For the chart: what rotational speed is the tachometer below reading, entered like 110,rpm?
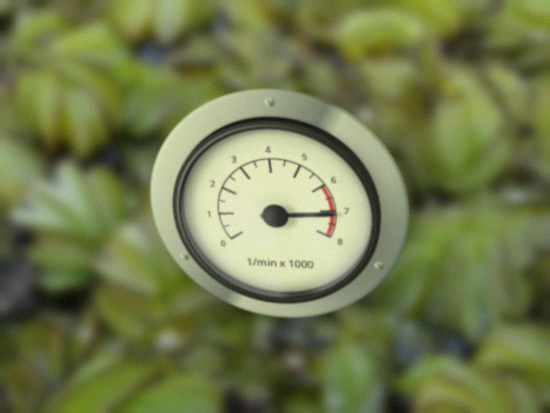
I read 7000,rpm
